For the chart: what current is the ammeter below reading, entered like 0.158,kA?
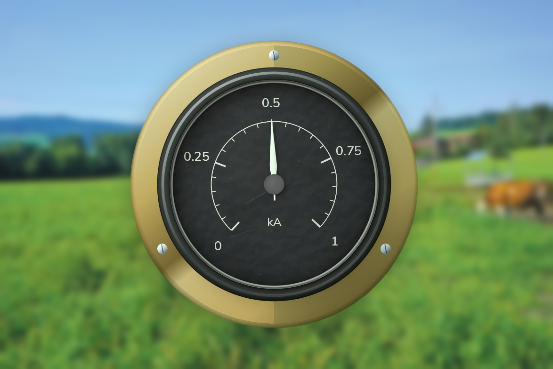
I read 0.5,kA
